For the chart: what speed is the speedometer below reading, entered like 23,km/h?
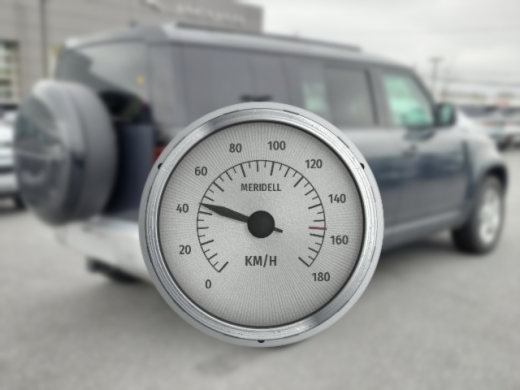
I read 45,km/h
